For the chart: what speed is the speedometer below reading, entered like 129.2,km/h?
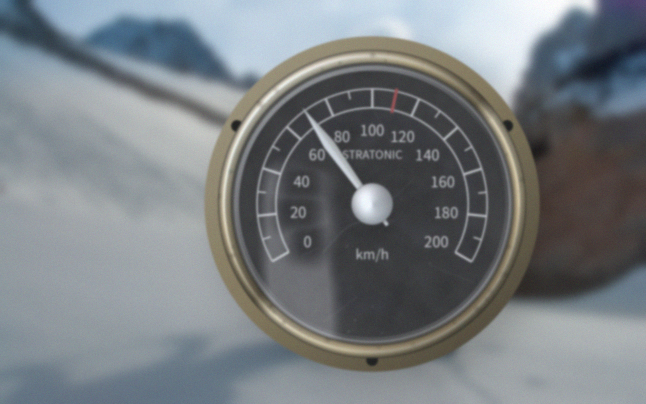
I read 70,km/h
